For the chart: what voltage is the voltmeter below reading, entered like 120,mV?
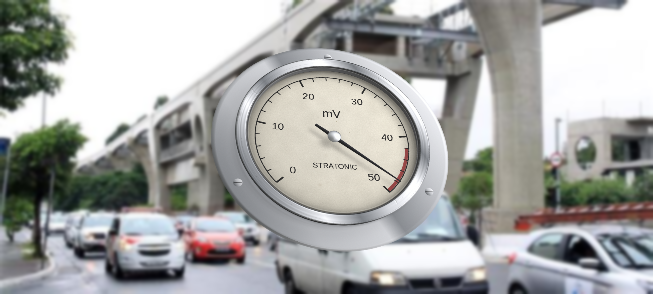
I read 48,mV
